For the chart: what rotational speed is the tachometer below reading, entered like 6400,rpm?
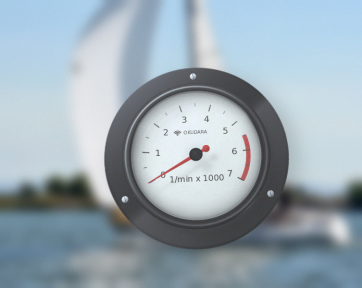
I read 0,rpm
